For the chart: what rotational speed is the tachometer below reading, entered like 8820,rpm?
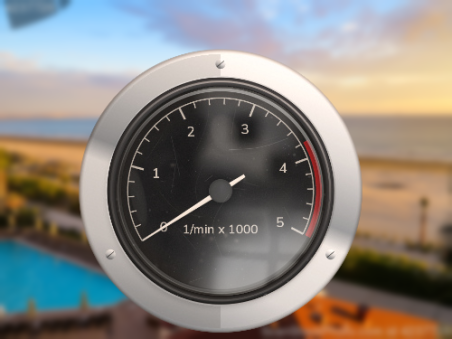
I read 0,rpm
